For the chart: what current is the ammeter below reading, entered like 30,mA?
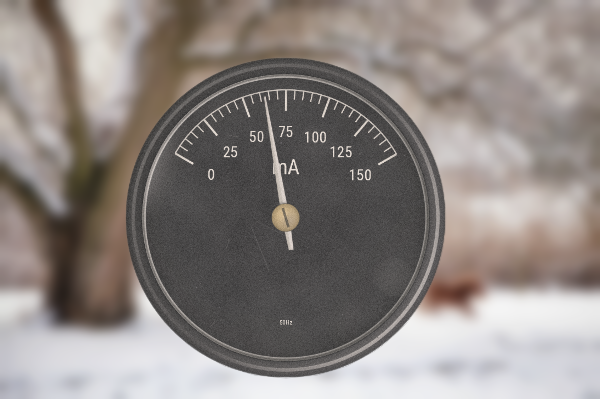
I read 62.5,mA
